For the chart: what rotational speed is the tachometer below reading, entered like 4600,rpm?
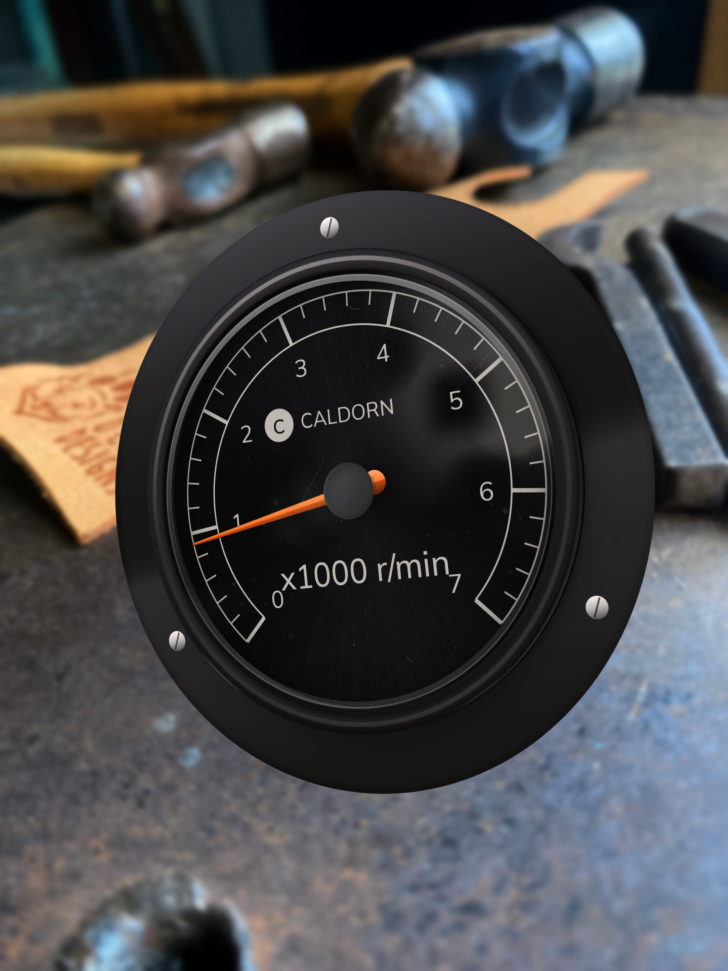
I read 900,rpm
